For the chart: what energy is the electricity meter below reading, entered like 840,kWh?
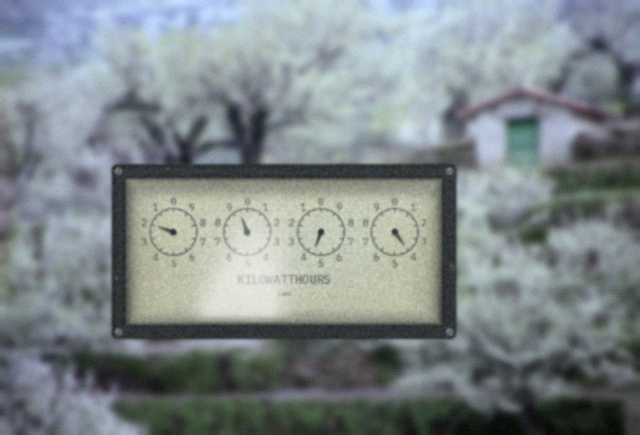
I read 1944,kWh
